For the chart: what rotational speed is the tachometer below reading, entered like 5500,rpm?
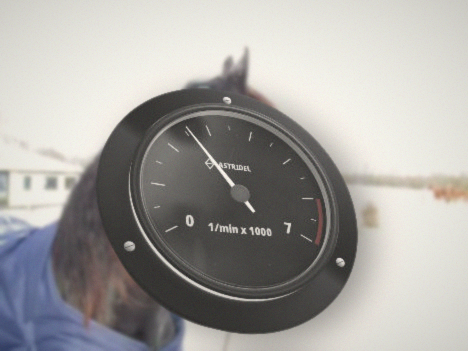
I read 2500,rpm
